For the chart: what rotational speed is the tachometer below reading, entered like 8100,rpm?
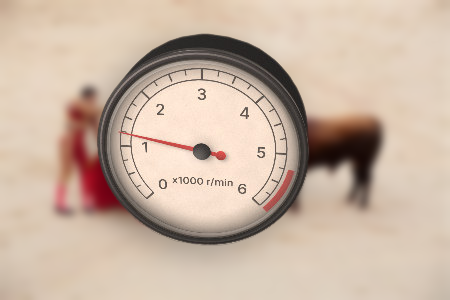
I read 1250,rpm
